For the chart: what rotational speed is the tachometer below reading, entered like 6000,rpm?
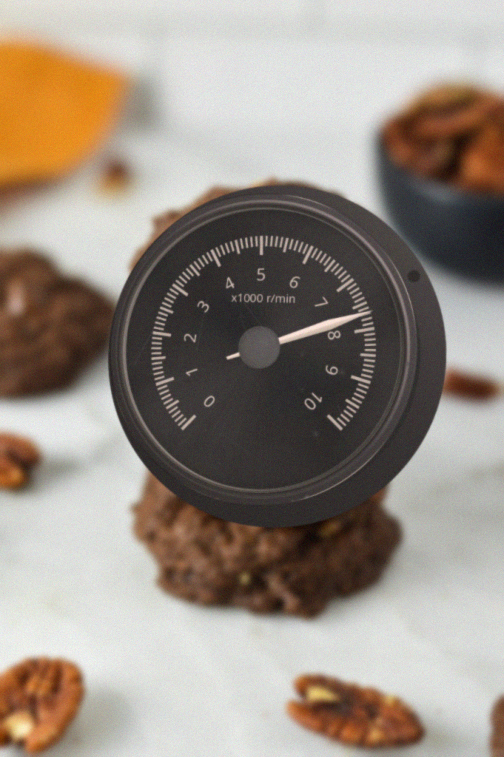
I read 7700,rpm
